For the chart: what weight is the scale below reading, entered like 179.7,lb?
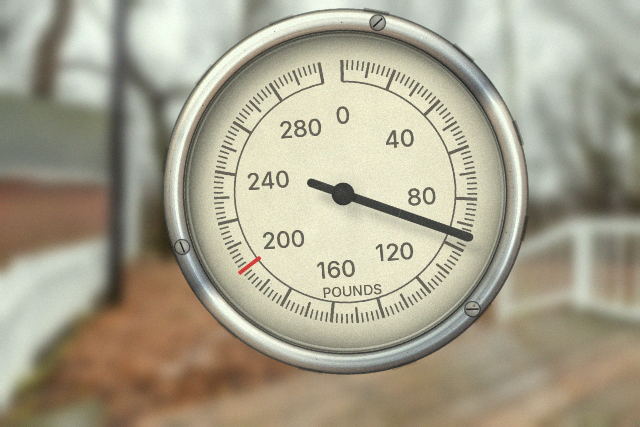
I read 94,lb
